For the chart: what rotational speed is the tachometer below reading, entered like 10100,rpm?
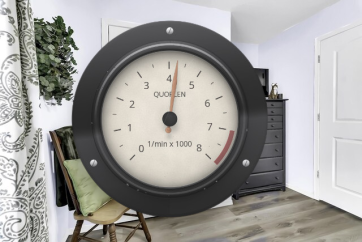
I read 4250,rpm
